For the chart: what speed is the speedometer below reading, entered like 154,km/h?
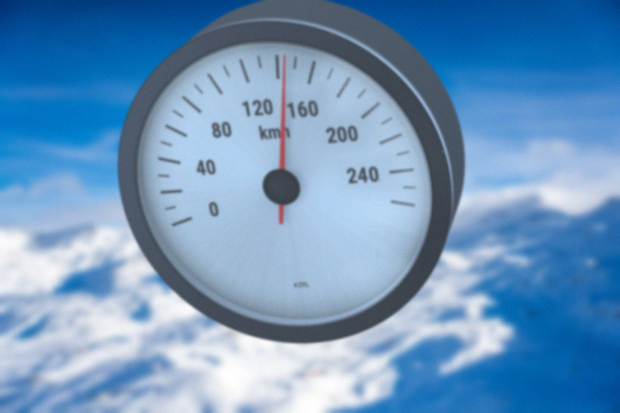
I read 145,km/h
